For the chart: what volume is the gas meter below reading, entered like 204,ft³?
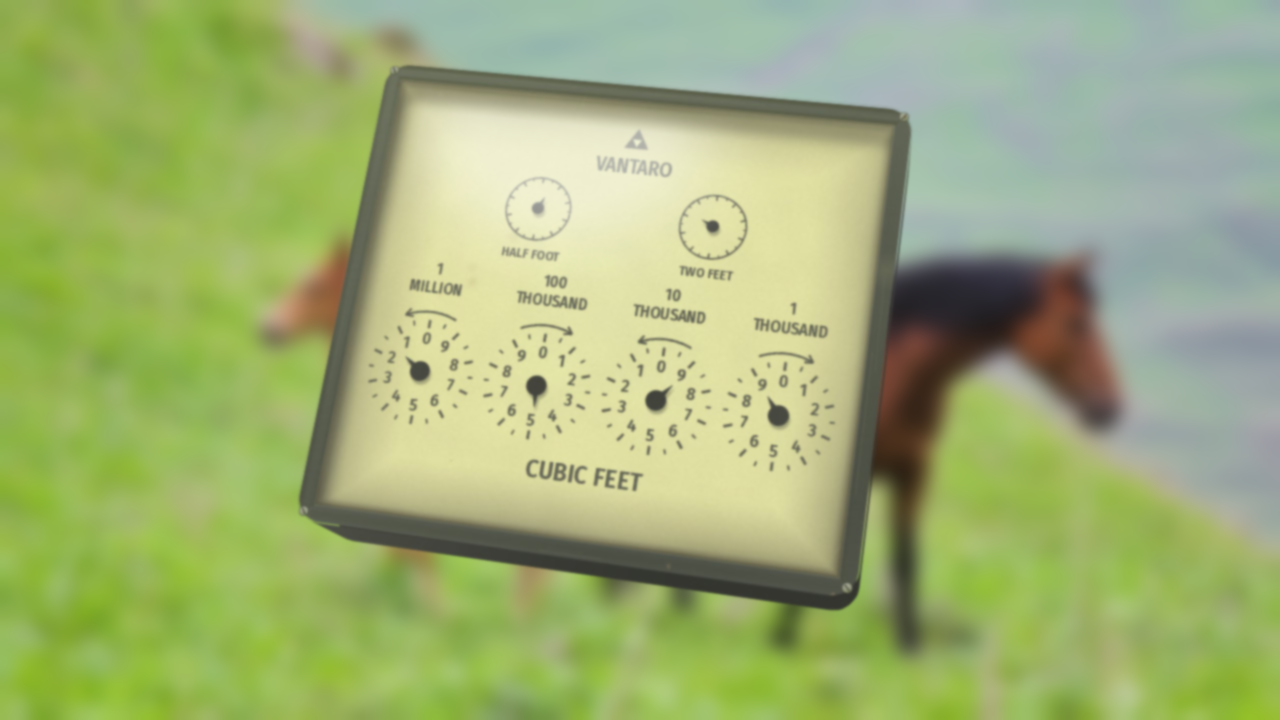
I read 148900,ft³
